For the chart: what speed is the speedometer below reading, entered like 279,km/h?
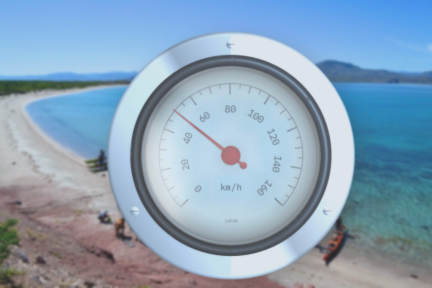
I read 50,km/h
